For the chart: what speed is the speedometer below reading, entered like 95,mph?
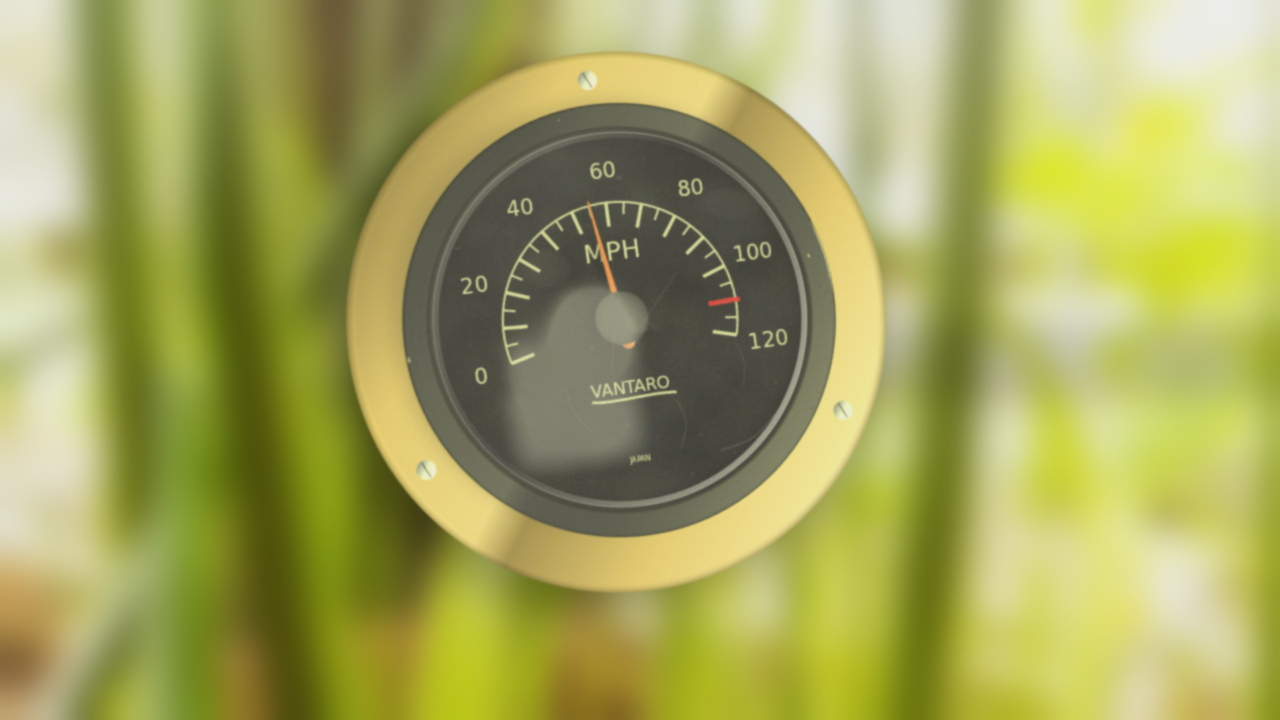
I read 55,mph
